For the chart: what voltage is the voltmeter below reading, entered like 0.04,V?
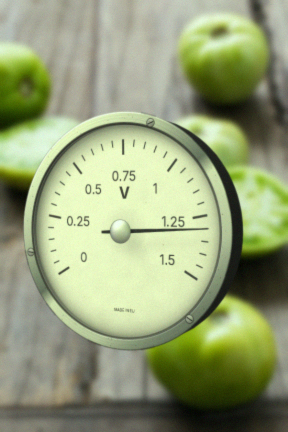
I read 1.3,V
